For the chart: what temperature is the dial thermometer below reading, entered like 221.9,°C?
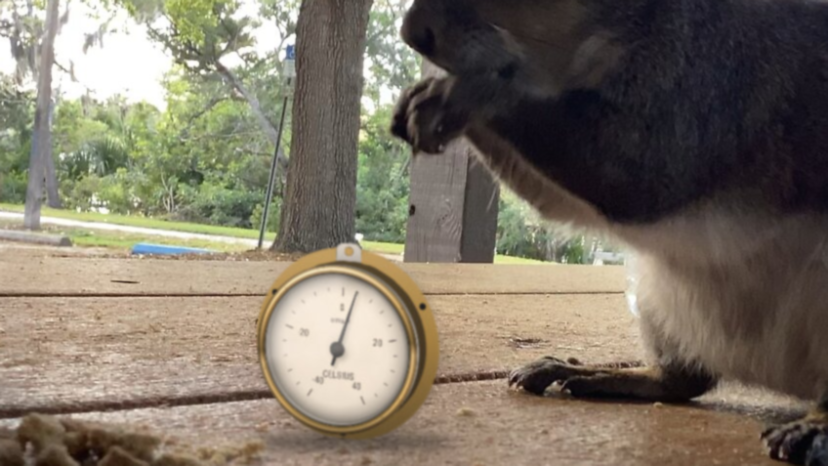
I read 4,°C
